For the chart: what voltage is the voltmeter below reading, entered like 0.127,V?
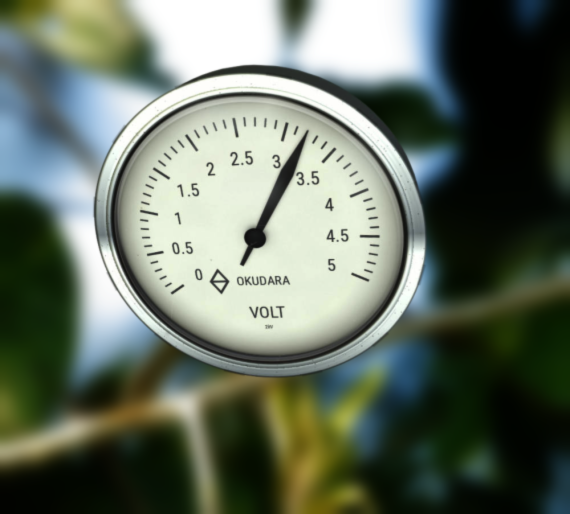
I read 3.2,V
